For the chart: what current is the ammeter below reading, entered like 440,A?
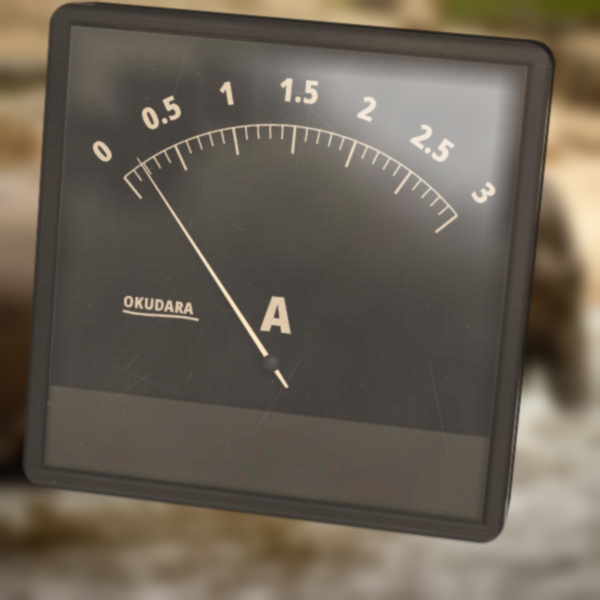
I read 0.2,A
